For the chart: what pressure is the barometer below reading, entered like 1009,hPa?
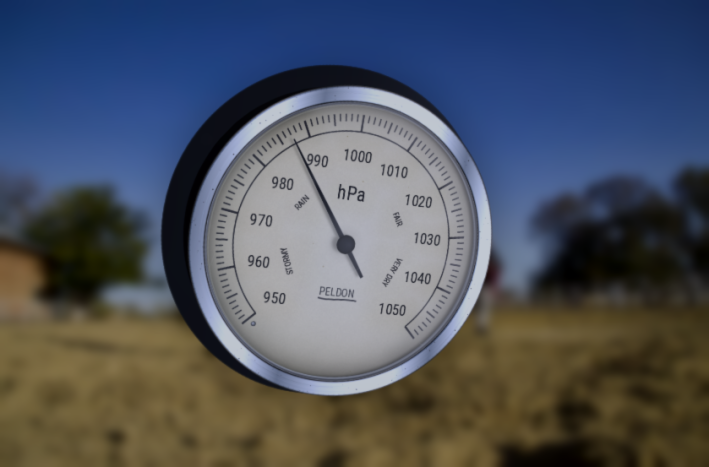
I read 987,hPa
